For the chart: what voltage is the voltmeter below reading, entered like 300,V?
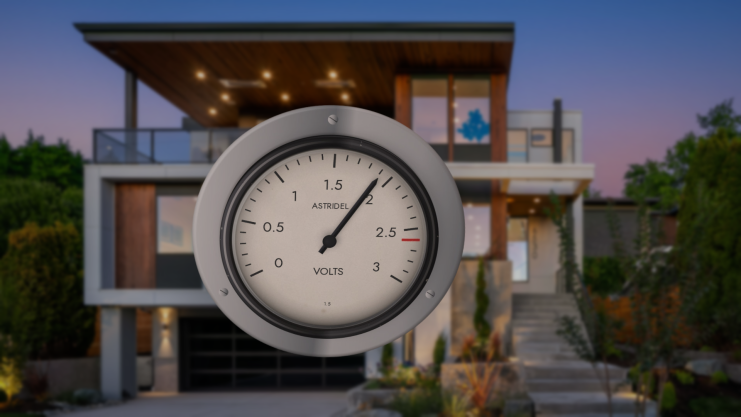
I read 1.9,V
